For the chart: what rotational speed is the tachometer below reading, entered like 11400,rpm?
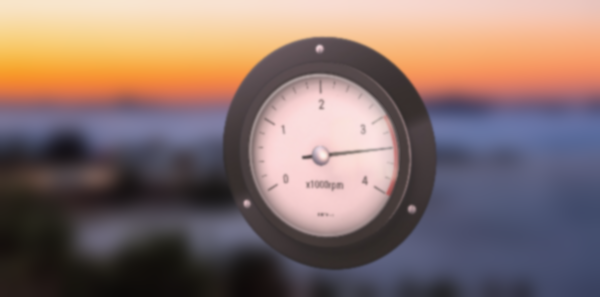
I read 3400,rpm
